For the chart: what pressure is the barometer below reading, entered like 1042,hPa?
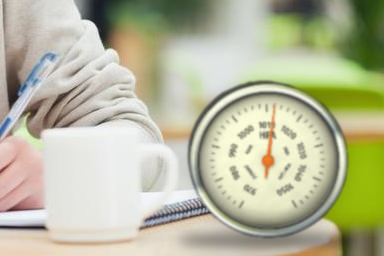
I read 1012,hPa
